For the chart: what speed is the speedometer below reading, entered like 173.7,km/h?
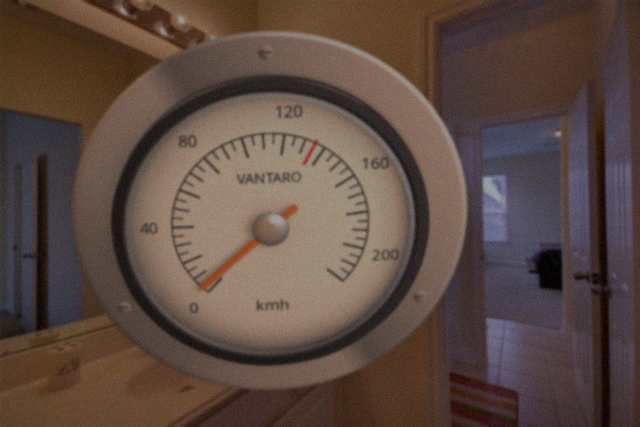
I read 5,km/h
